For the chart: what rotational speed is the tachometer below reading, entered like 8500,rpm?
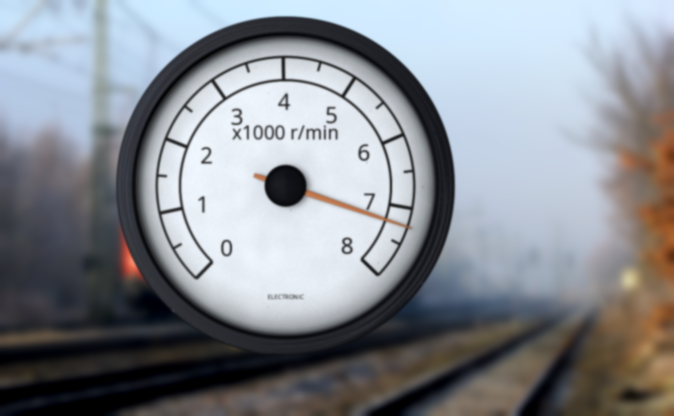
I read 7250,rpm
